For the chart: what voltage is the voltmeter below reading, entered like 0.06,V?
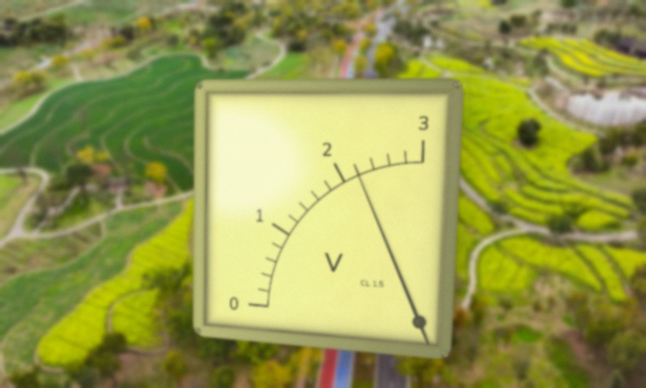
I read 2.2,V
